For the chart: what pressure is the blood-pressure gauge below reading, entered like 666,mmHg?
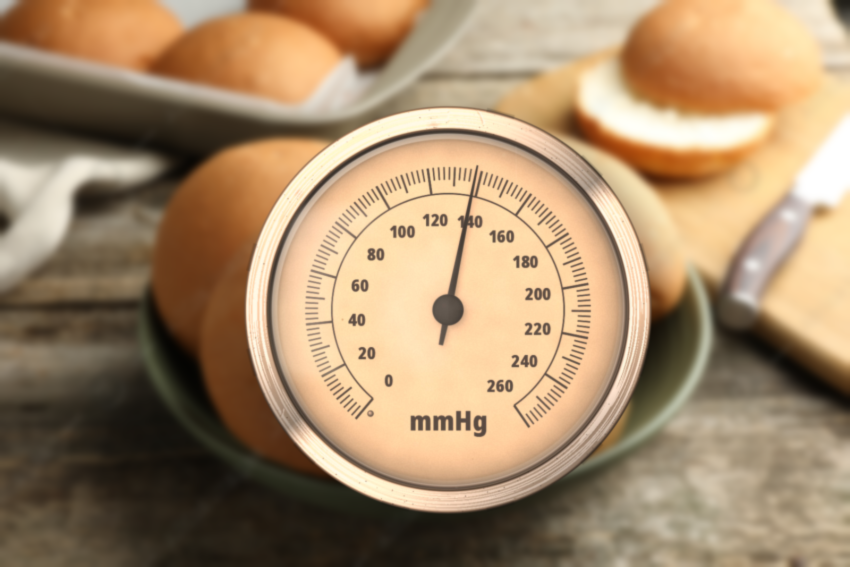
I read 138,mmHg
